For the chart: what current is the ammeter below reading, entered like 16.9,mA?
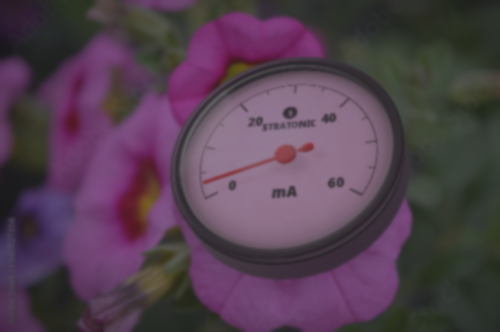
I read 2.5,mA
